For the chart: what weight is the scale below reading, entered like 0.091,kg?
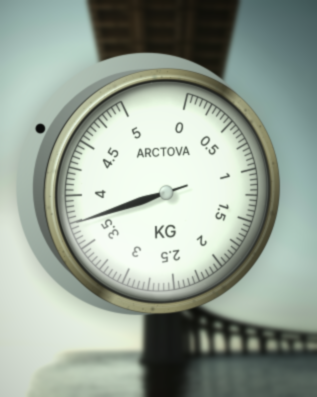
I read 3.75,kg
